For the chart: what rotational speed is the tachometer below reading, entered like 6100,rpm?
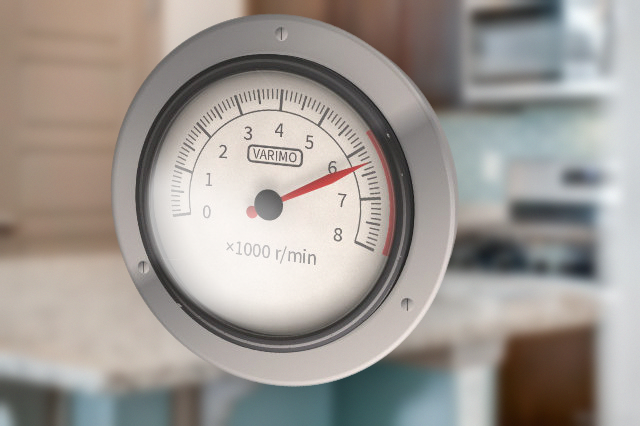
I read 6300,rpm
